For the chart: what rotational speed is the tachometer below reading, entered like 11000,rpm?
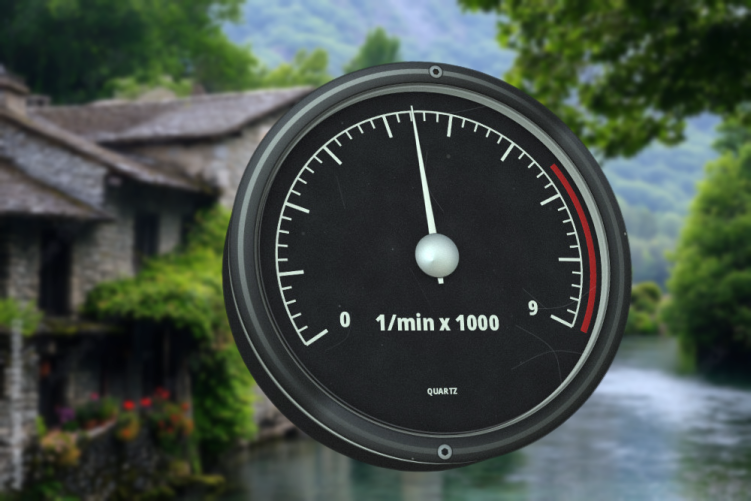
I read 4400,rpm
